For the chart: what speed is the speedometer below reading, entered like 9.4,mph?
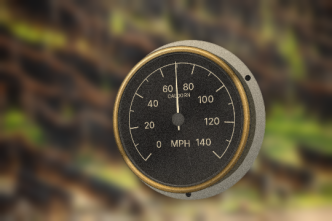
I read 70,mph
